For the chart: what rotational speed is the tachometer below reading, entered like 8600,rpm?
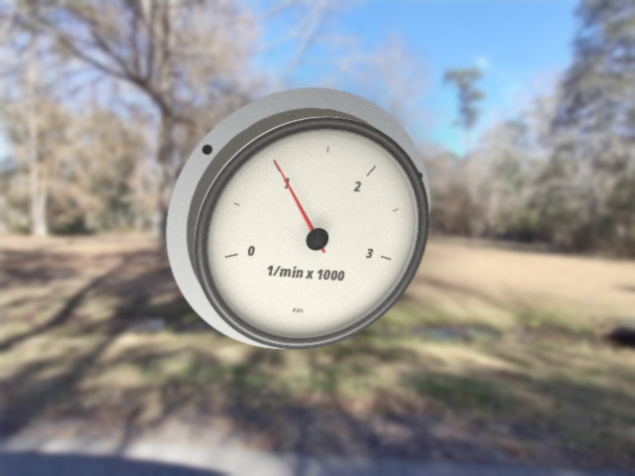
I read 1000,rpm
